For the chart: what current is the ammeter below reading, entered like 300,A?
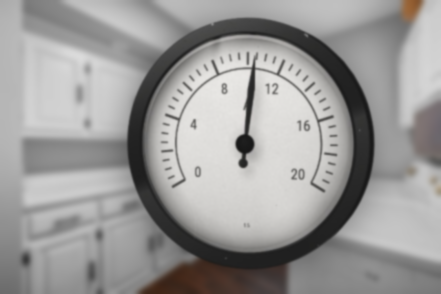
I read 10.5,A
